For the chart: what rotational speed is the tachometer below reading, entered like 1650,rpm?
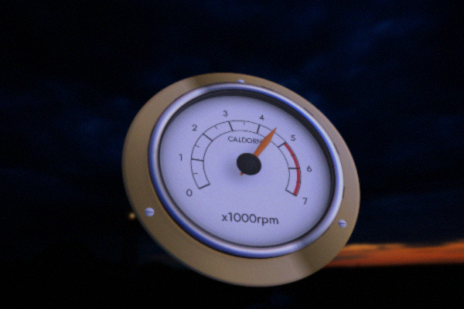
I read 4500,rpm
